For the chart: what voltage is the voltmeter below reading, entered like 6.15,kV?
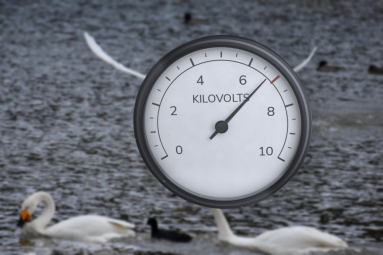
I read 6.75,kV
